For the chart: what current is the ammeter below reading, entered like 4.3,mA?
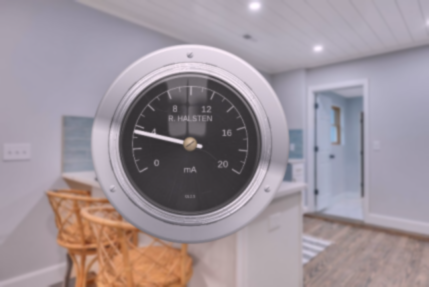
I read 3.5,mA
